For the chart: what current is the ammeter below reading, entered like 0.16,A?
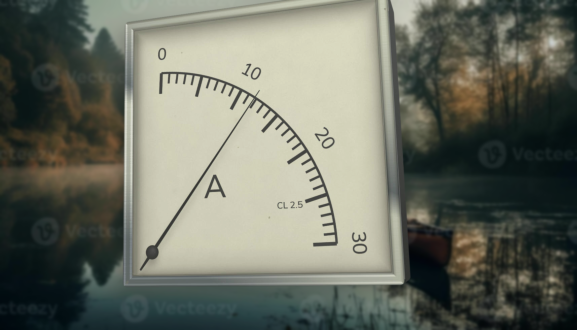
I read 12,A
